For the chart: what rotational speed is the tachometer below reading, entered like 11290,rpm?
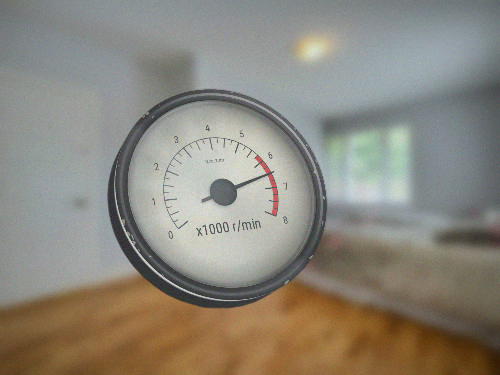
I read 6500,rpm
